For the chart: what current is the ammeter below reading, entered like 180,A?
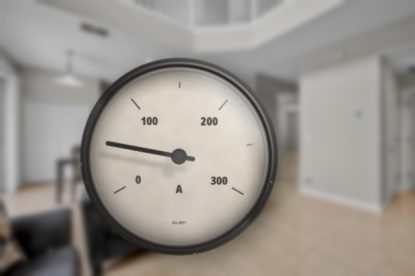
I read 50,A
